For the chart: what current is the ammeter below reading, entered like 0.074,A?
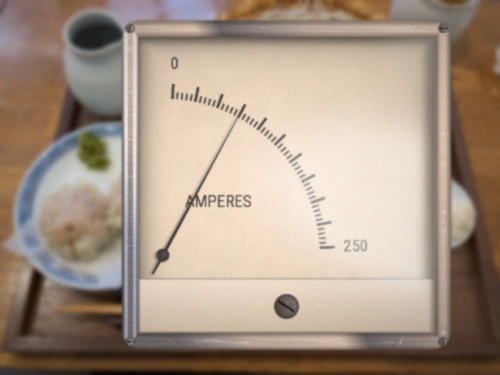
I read 75,A
